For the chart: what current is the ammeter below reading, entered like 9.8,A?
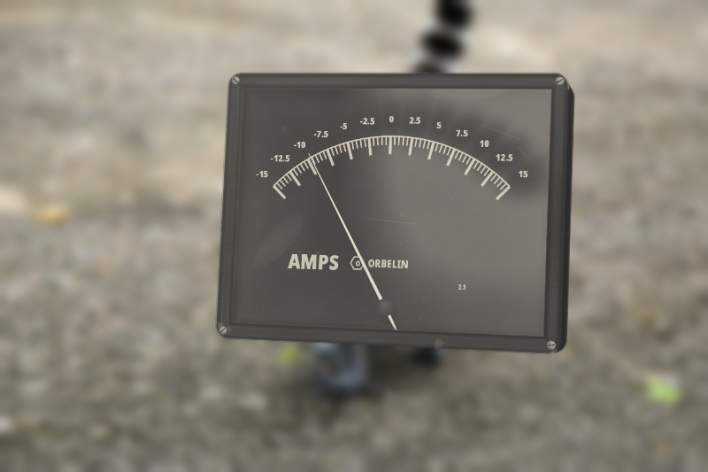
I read -9.5,A
